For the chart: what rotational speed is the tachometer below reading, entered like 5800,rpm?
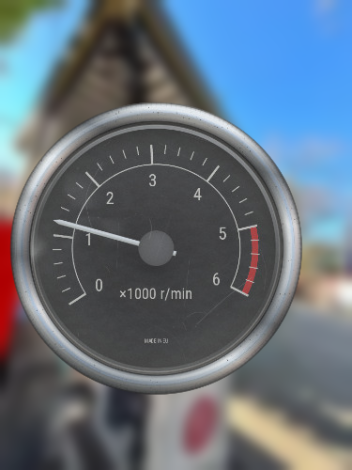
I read 1200,rpm
